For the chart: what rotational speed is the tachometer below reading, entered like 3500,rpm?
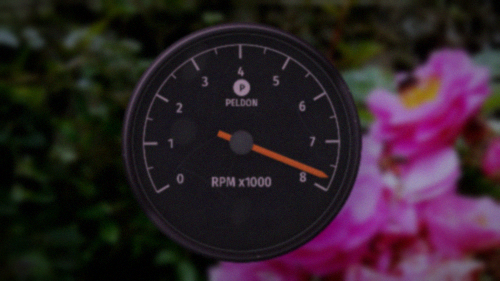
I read 7750,rpm
